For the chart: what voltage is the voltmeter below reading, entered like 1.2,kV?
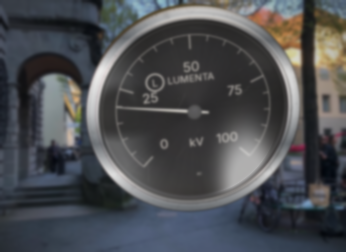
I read 20,kV
